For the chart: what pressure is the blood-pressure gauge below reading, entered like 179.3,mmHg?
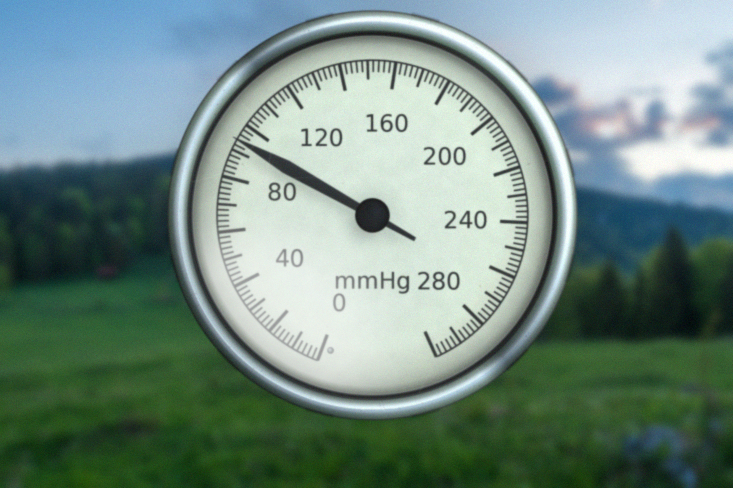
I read 94,mmHg
